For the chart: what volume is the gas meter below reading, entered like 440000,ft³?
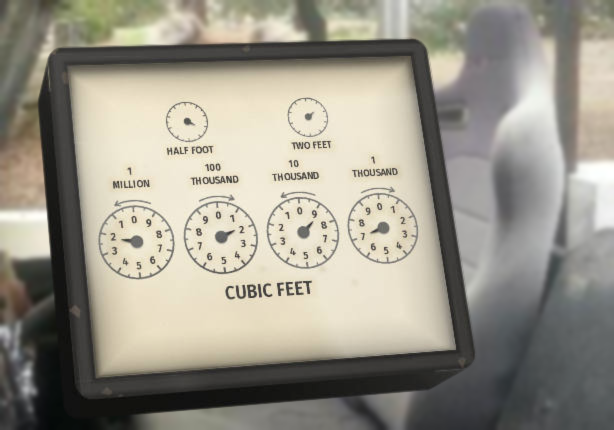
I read 218700,ft³
